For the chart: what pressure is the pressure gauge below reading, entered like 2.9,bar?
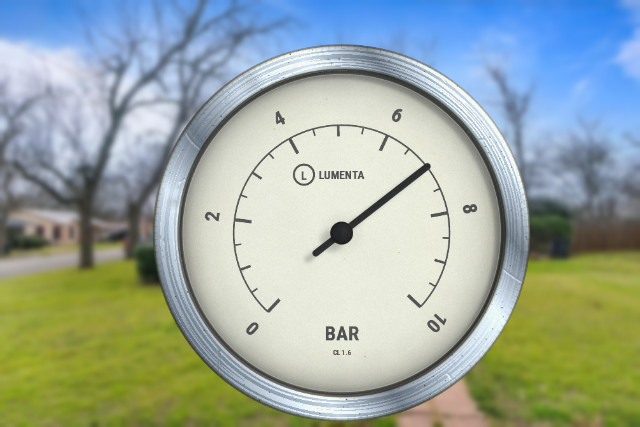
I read 7,bar
